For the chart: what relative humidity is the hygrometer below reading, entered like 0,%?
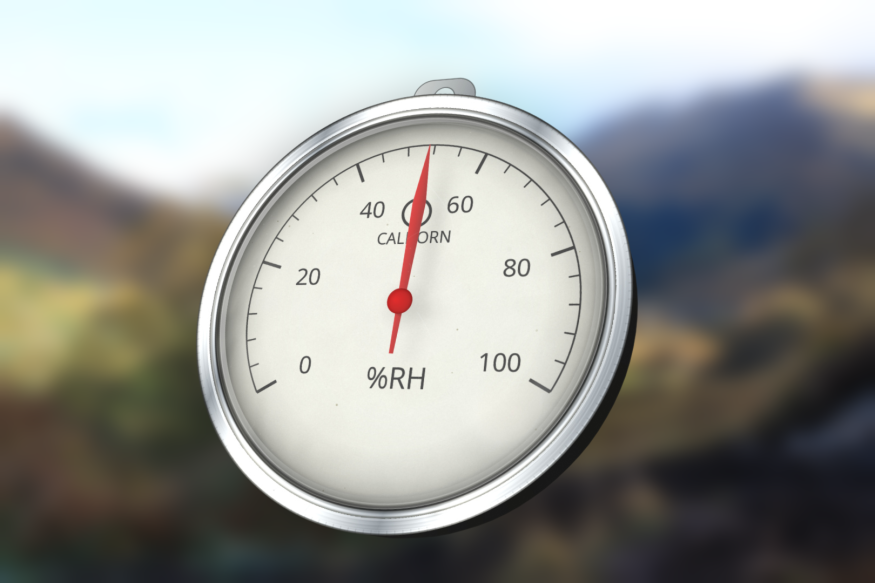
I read 52,%
